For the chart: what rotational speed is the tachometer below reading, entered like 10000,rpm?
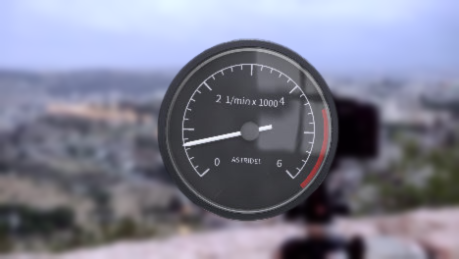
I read 700,rpm
